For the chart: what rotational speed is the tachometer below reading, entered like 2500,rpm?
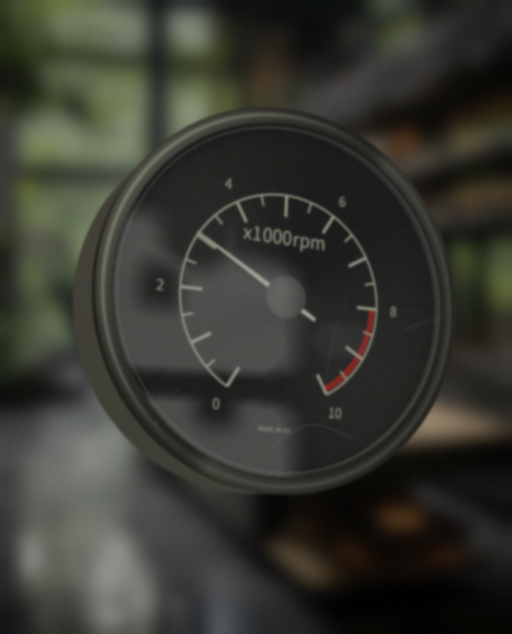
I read 3000,rpm
